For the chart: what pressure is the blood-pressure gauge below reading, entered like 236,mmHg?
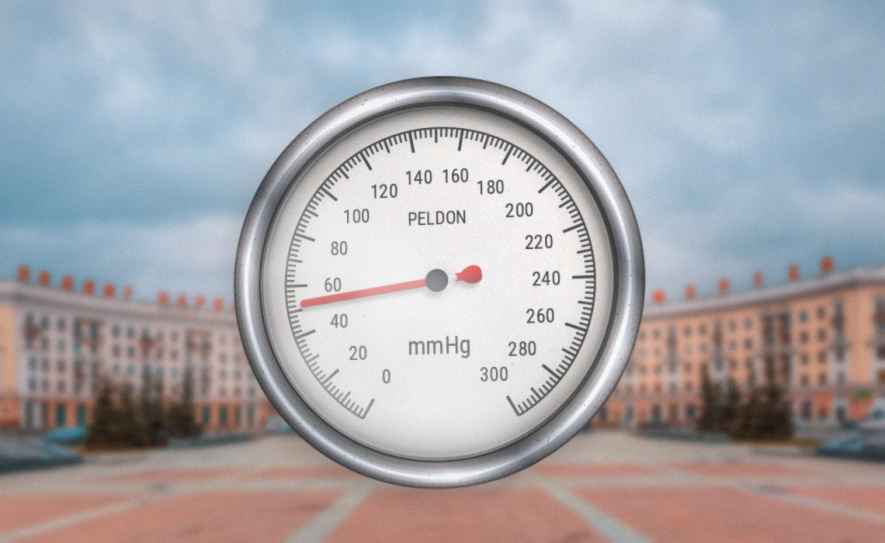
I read 52,mmHg
